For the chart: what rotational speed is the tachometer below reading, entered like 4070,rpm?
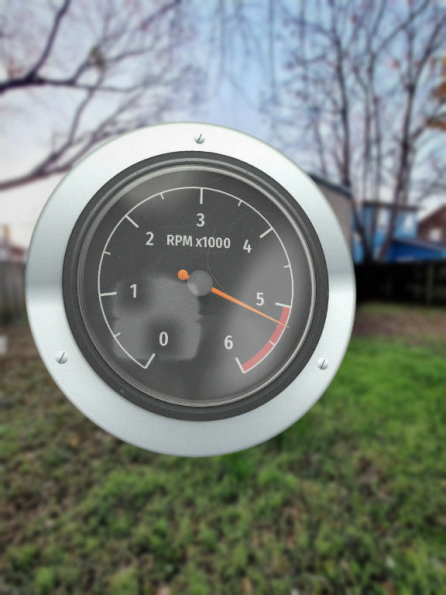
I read 5250,rpm
